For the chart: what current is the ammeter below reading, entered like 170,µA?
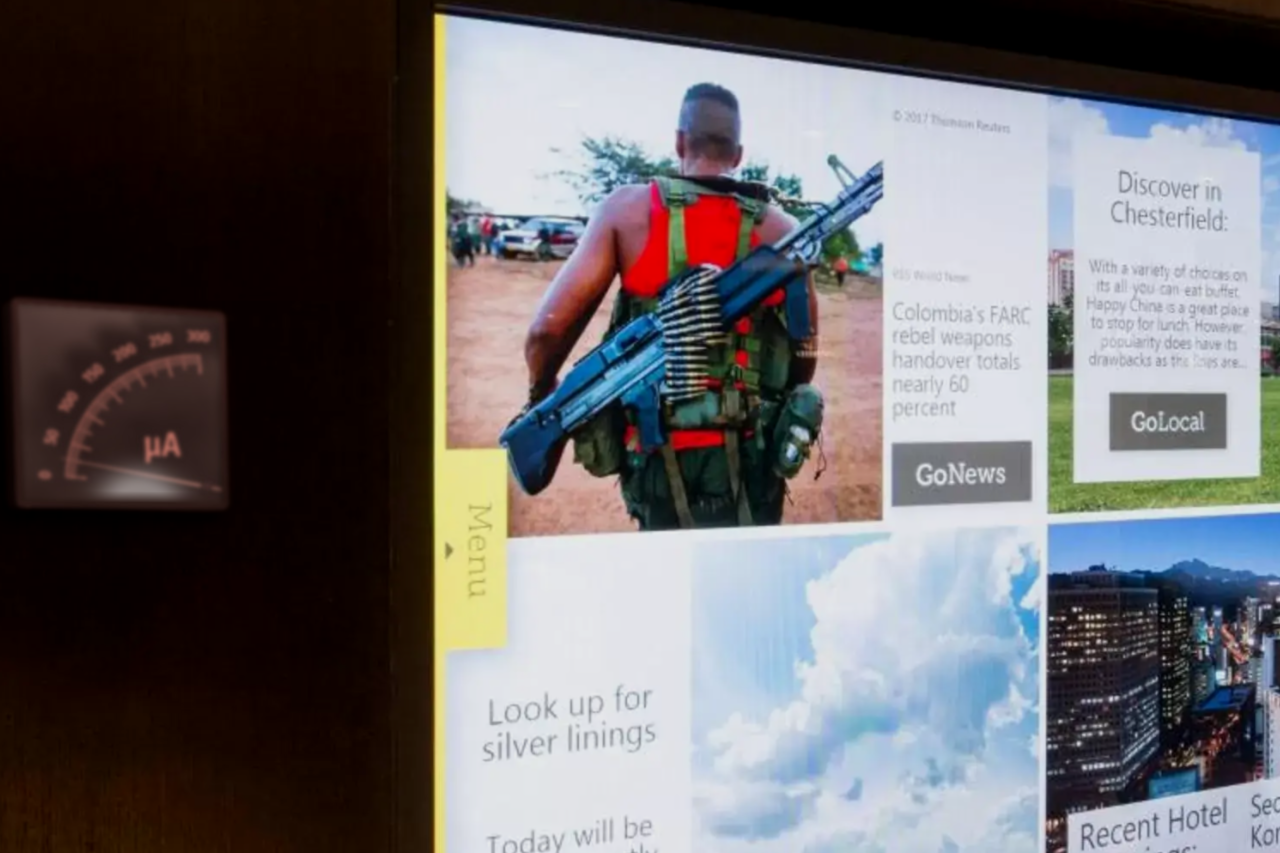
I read 25,µA
